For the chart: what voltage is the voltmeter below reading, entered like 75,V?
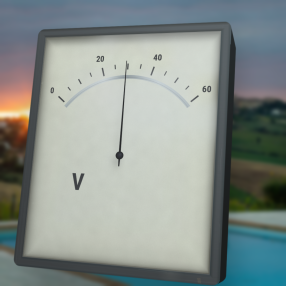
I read 30,V
